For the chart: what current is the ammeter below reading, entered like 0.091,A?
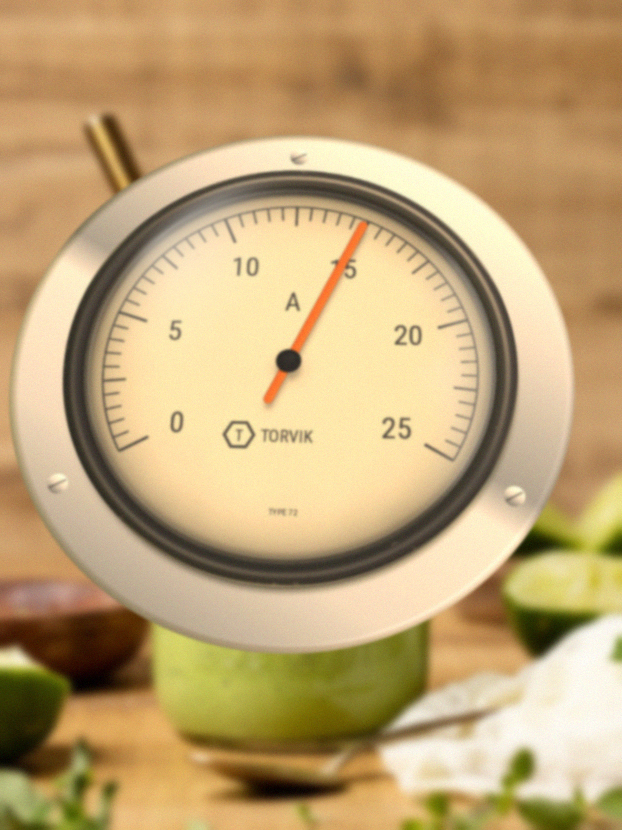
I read 15,A
